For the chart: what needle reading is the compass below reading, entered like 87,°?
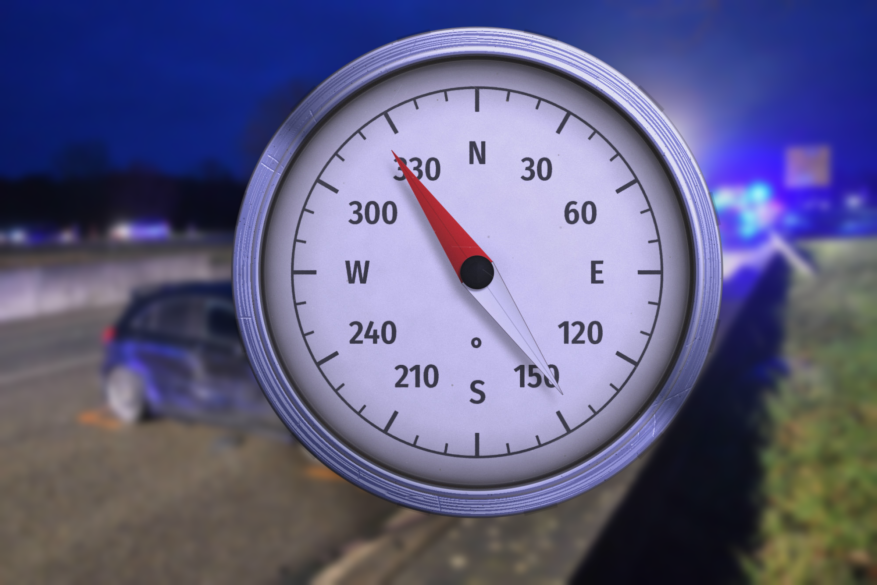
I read 325,°
